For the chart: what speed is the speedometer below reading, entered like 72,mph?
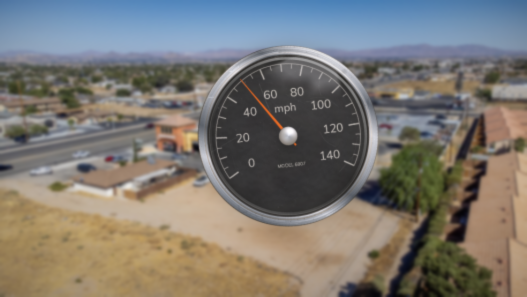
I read 50,mph
